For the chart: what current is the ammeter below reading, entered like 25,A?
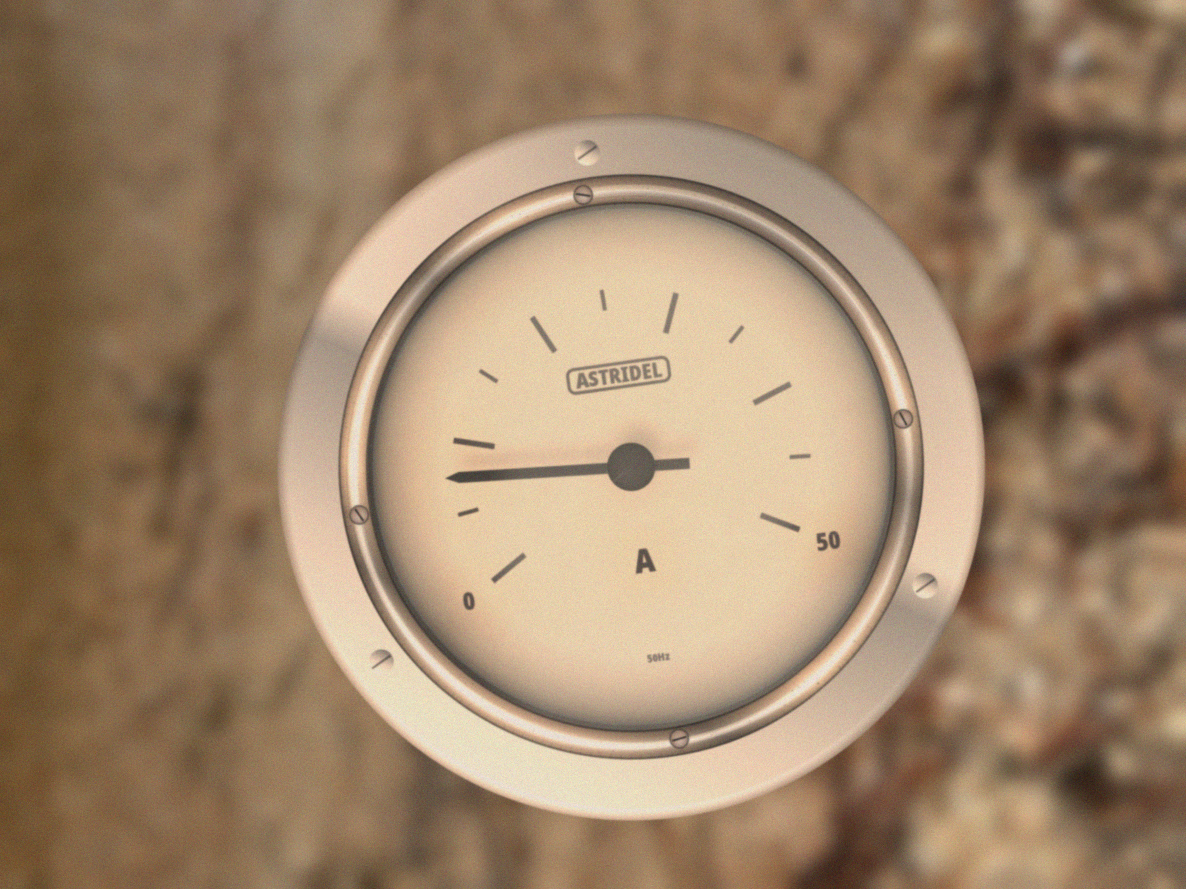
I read 7.5,A
